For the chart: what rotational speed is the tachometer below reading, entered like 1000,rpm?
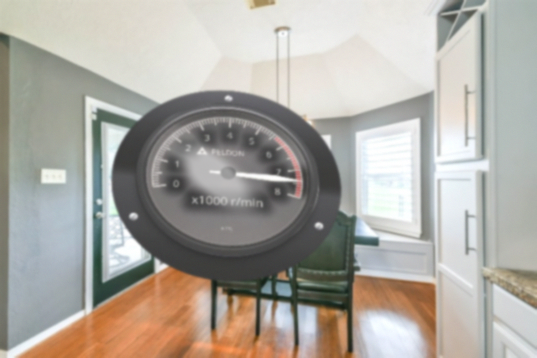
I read 7500,rpm
